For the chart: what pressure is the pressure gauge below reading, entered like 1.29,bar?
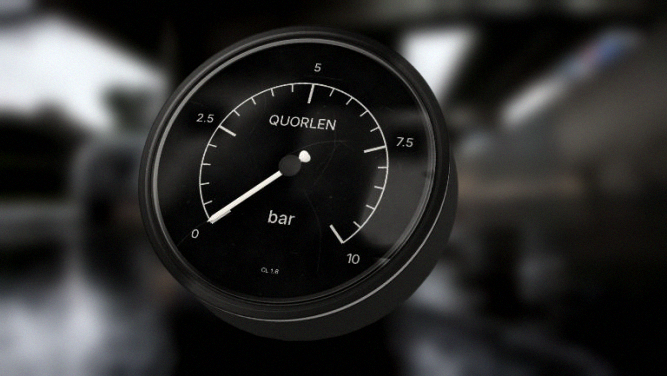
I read 0,bar
